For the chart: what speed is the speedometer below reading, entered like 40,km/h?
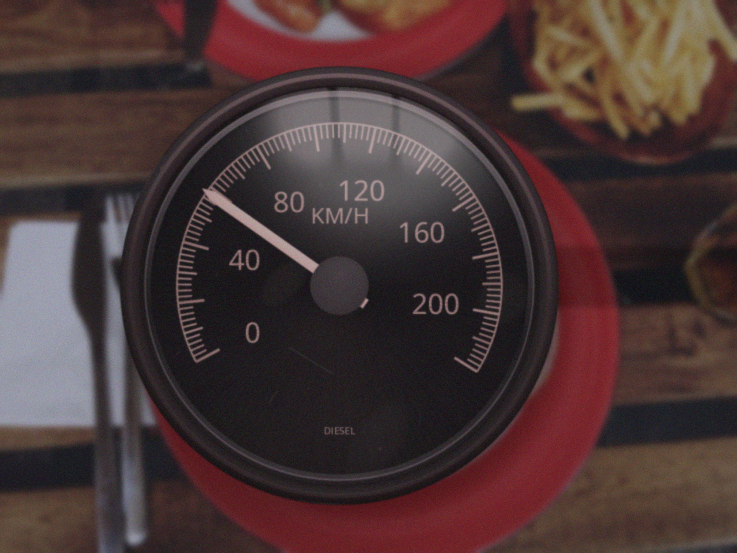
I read 58,km/h
